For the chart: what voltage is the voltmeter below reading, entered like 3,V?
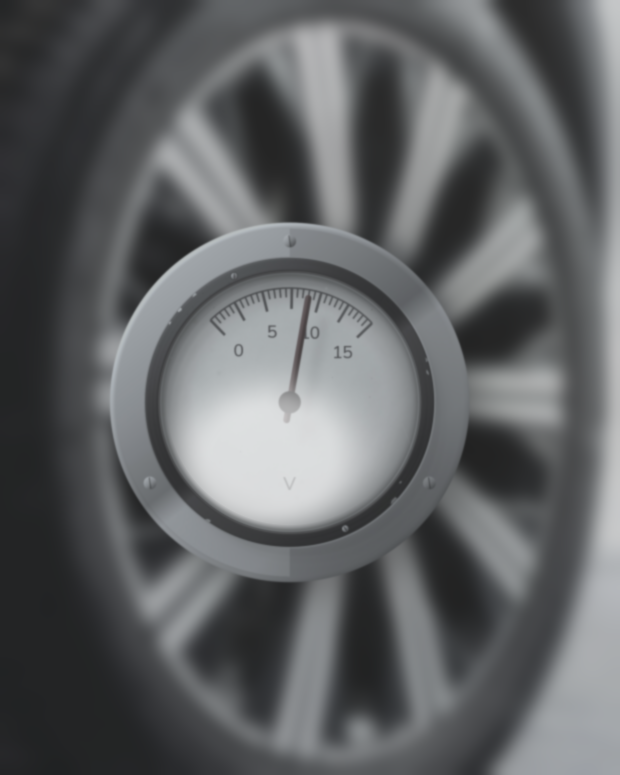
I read 9,V
